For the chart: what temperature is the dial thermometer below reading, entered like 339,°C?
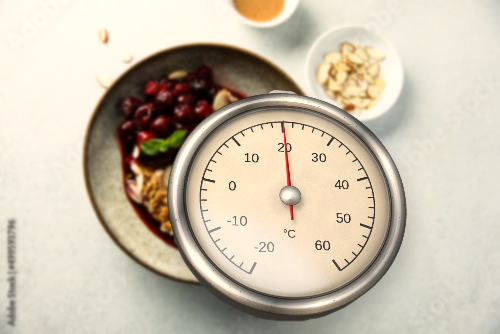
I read 20,°C
